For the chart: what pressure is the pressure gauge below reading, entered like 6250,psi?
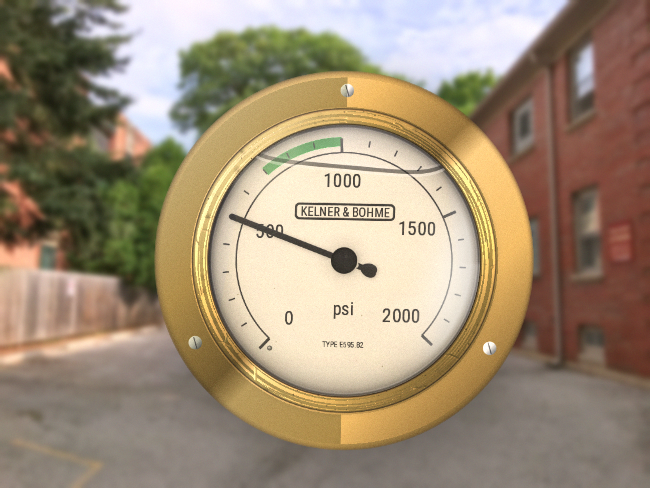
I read 500,psi
